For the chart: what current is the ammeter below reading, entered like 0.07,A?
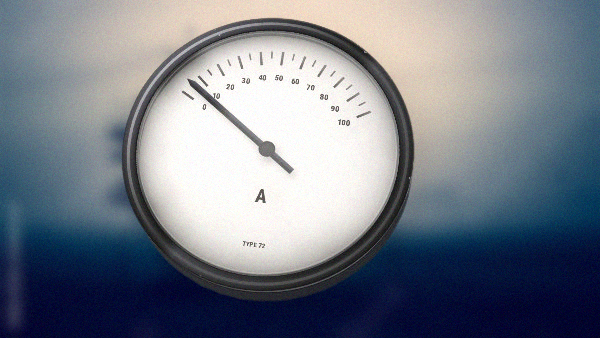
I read 5,A
